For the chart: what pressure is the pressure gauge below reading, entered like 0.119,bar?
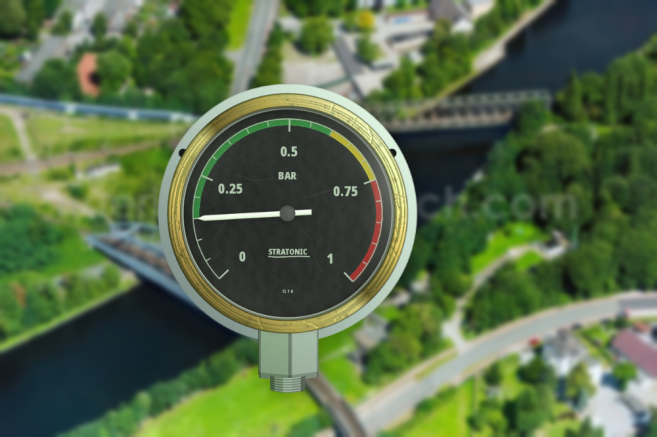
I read 0.15,bar
